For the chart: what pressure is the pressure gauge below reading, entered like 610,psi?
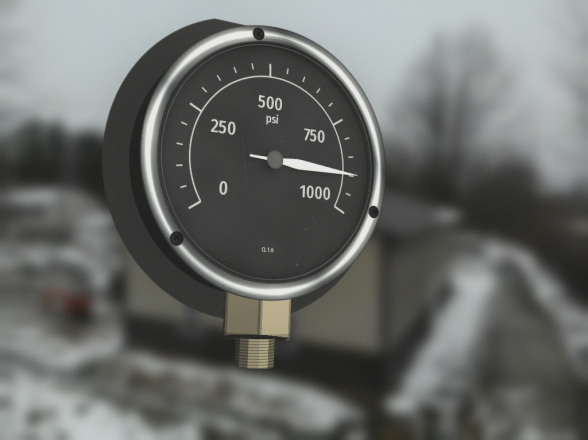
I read 900,psi
